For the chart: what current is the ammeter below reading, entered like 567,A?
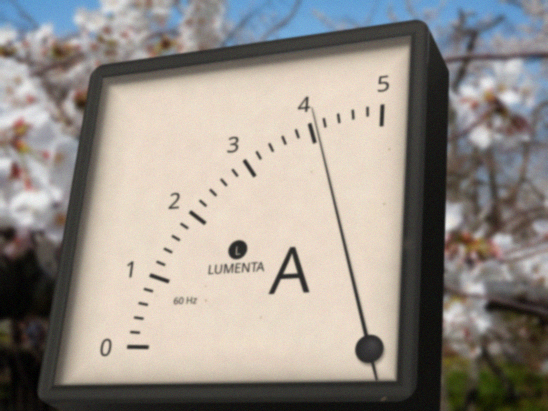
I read 4.1,A
